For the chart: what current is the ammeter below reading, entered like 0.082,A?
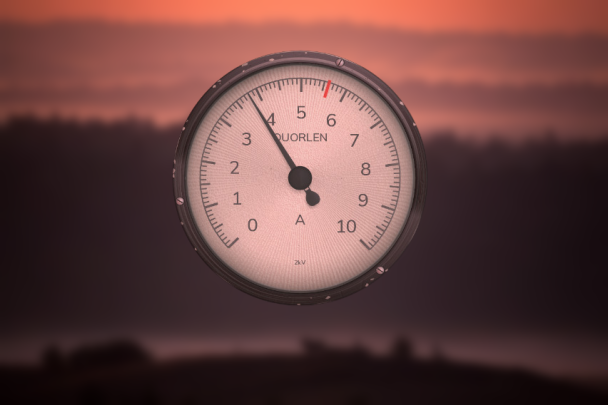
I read 3.8,A
